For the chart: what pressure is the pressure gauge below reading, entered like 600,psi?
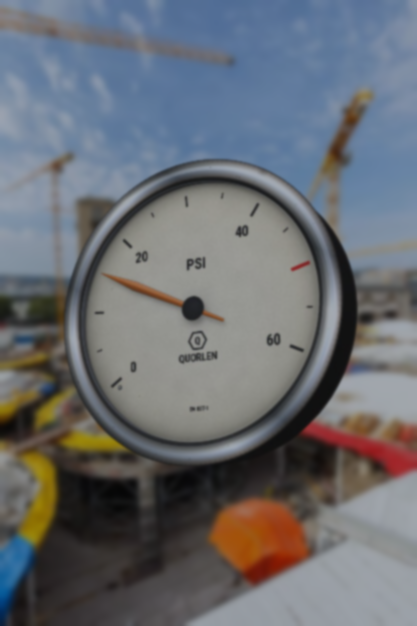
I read 15,psi
